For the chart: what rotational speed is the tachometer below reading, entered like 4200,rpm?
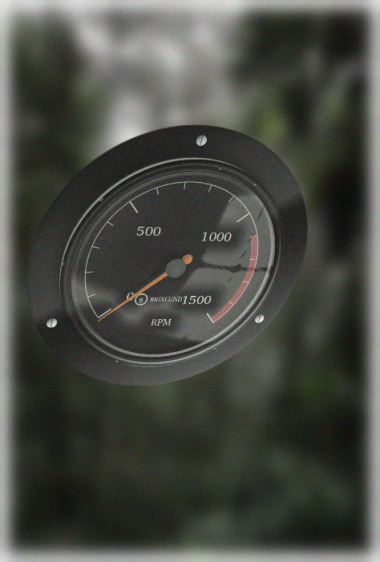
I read 0,rpm
